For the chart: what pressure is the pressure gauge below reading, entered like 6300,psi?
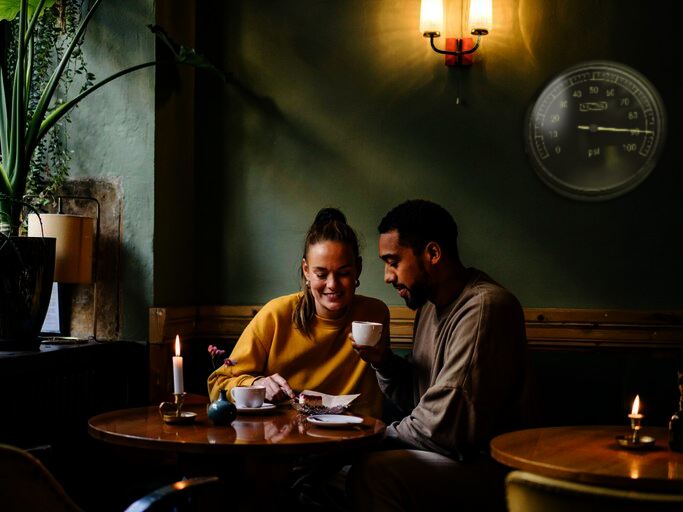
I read 90,psi
